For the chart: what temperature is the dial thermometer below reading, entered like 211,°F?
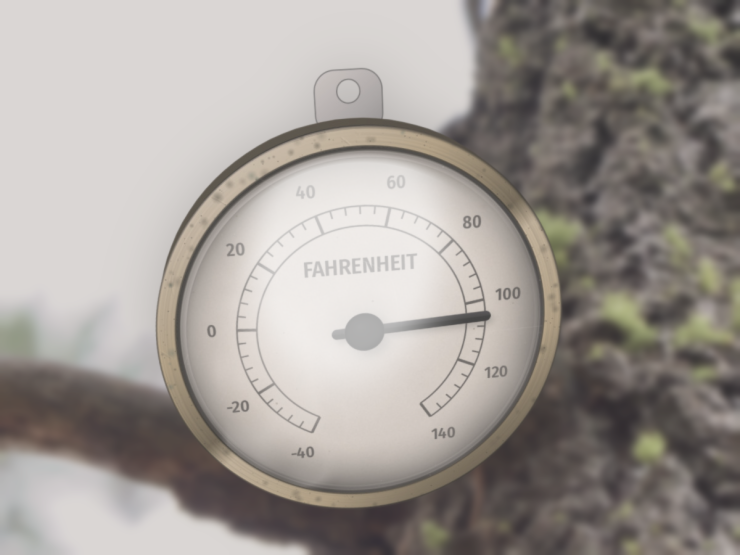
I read 104,°F
